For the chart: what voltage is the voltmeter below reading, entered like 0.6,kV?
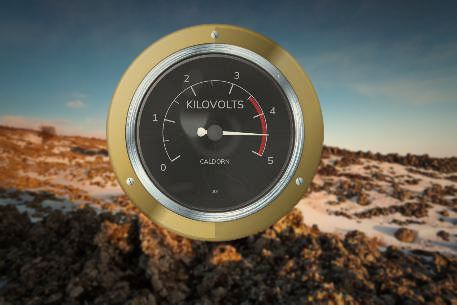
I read 4.5,kV
